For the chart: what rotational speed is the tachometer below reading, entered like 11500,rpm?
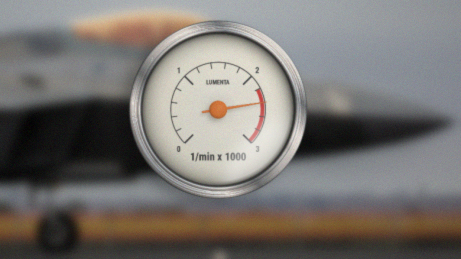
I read 2400,rpm
